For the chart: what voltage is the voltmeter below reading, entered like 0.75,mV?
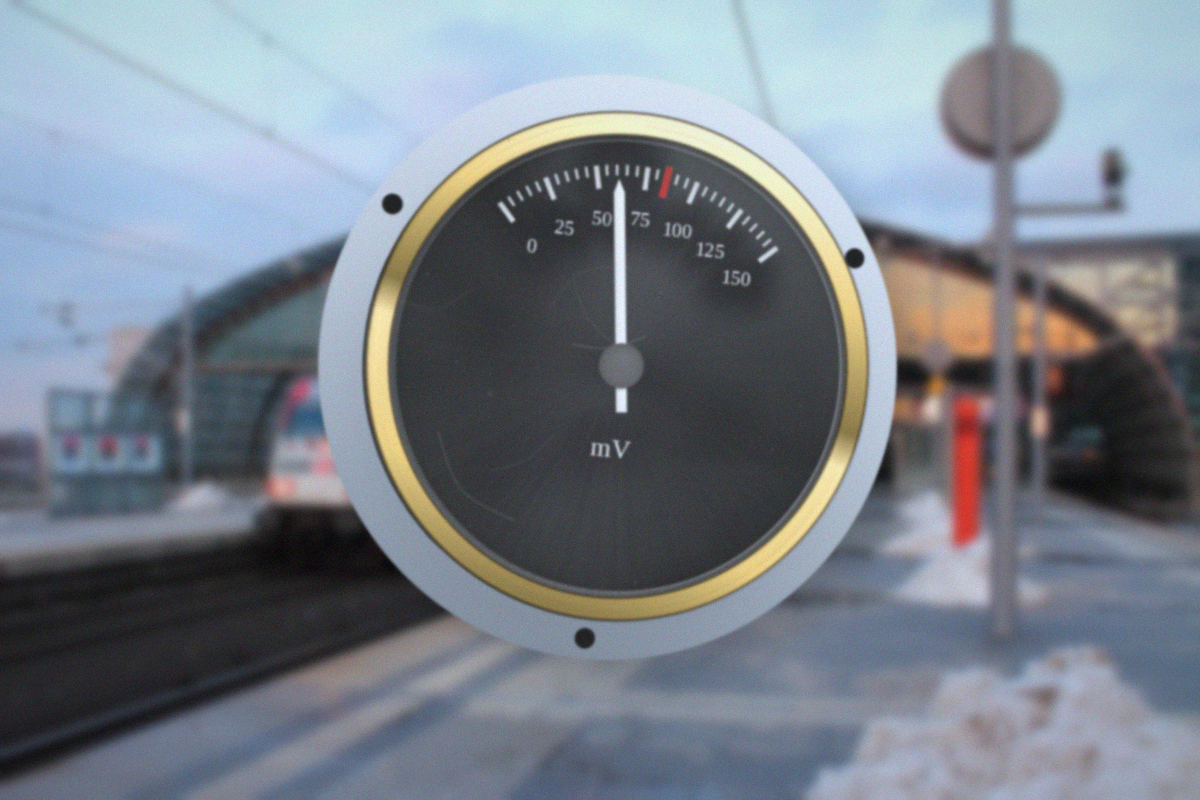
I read 60,mV
